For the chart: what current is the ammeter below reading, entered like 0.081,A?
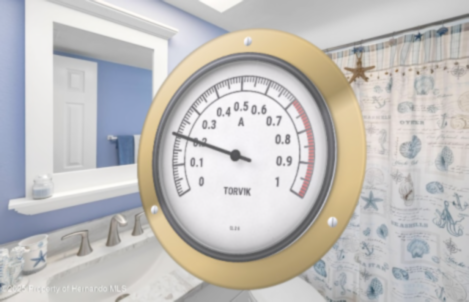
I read 0.2,A
